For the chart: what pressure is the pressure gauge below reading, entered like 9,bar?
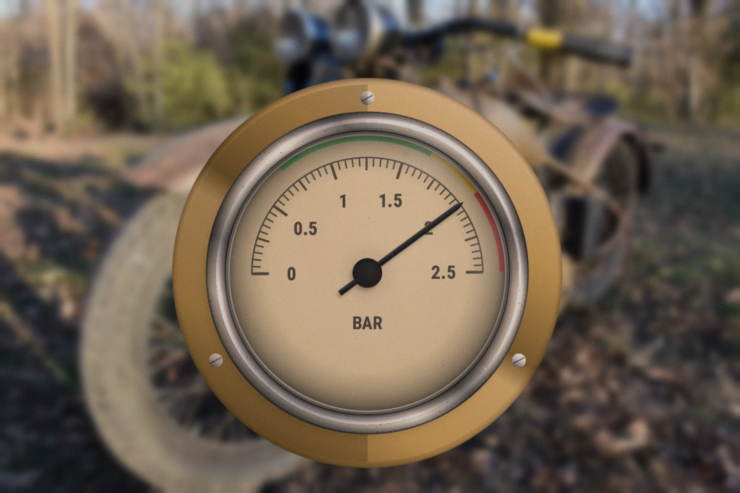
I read 2,bar
